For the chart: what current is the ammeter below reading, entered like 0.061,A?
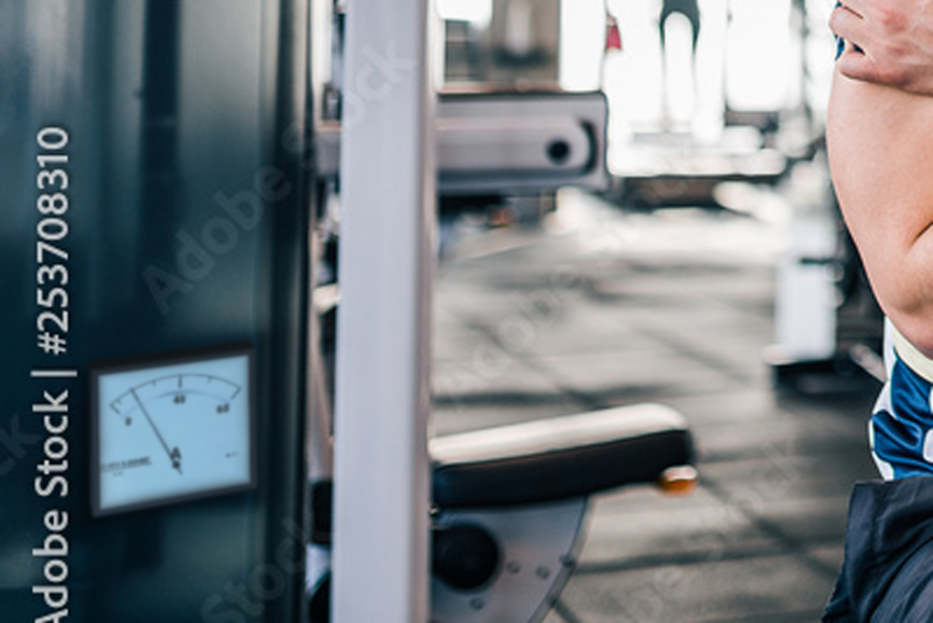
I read 20,A
